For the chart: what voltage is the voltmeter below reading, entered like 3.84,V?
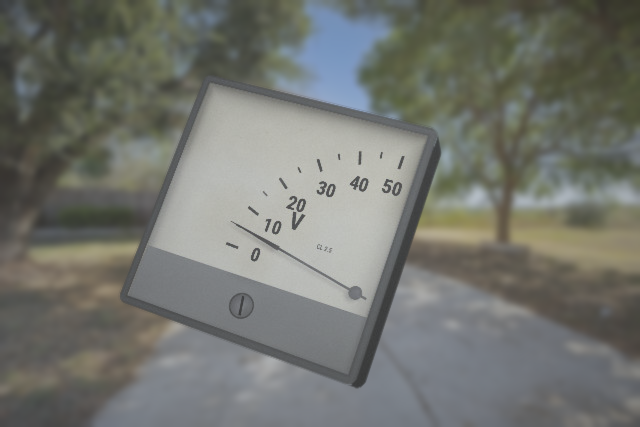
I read 5,V
